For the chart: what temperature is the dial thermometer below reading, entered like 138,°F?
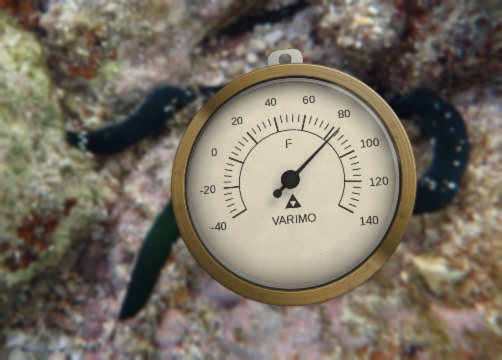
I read 84,°F
